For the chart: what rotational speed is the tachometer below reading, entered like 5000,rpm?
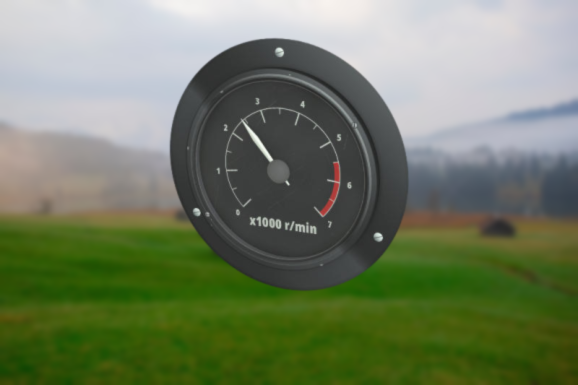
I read 2500,rpm
